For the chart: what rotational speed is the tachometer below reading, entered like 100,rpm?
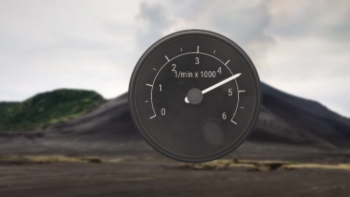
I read 4500,rpm
